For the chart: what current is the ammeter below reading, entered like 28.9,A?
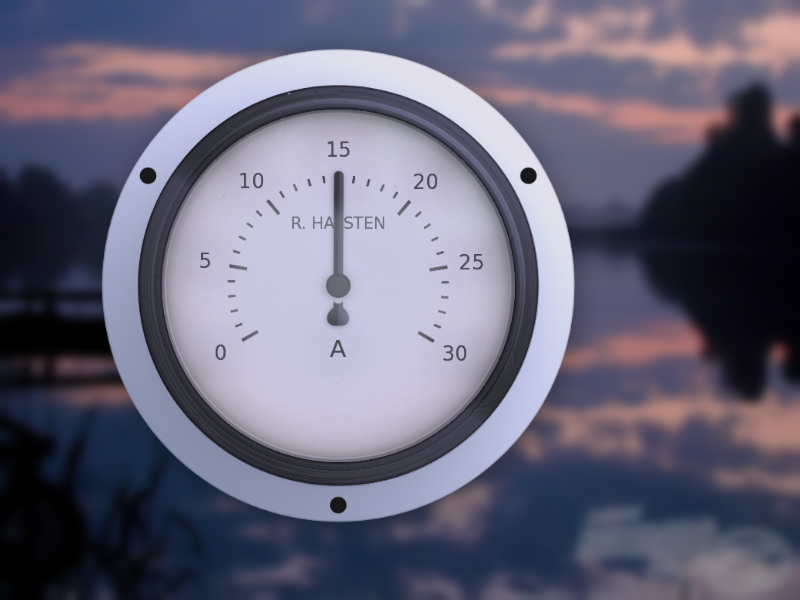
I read 15,A
